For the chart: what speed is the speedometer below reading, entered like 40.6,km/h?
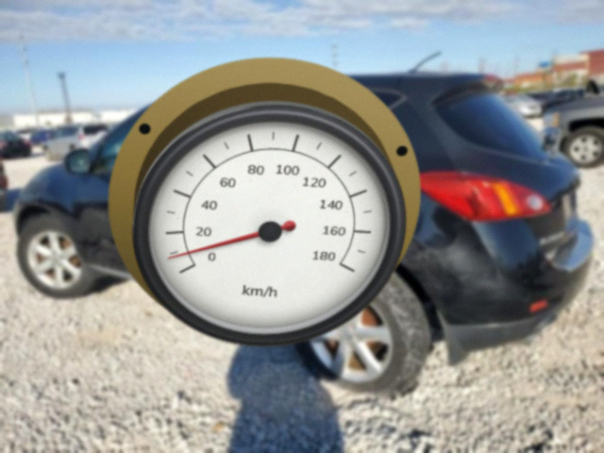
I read 10,km/h
